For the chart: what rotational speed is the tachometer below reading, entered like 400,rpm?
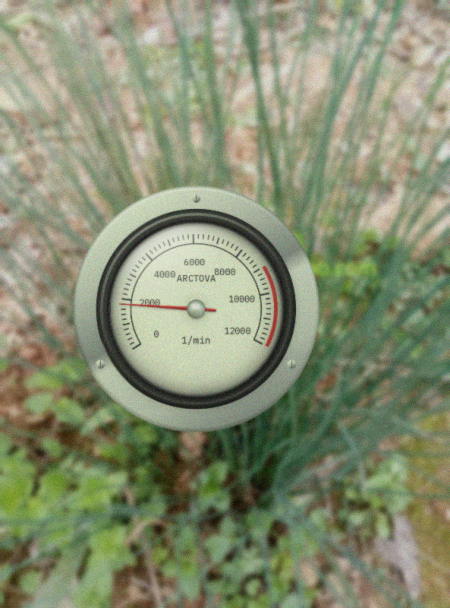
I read 1800,rpm
